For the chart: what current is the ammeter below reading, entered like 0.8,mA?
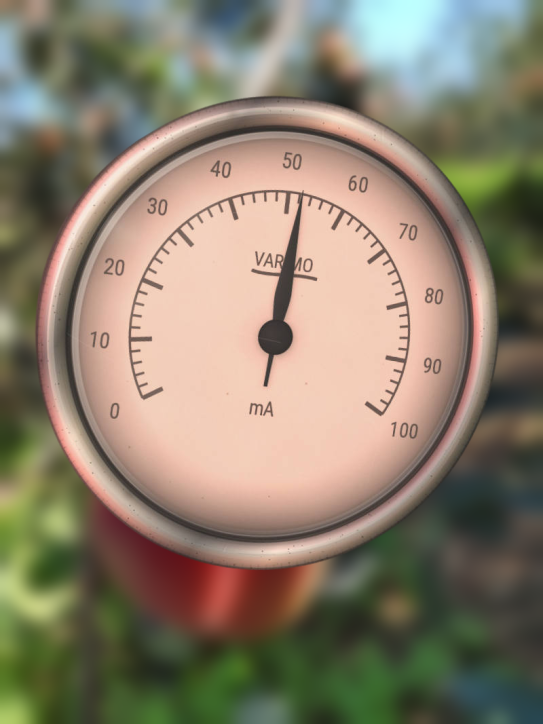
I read 52,mA
